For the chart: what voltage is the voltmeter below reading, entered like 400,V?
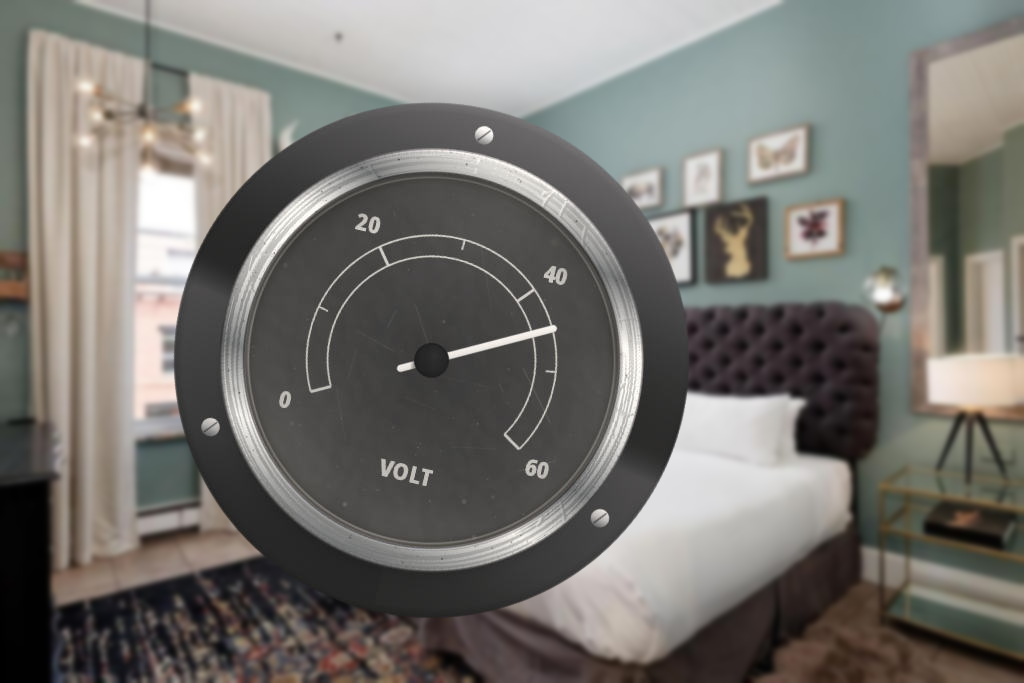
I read 45,V
